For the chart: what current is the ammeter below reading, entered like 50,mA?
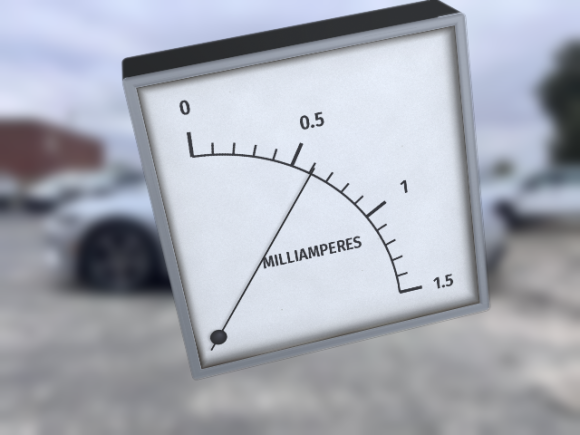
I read 0.6,mA
